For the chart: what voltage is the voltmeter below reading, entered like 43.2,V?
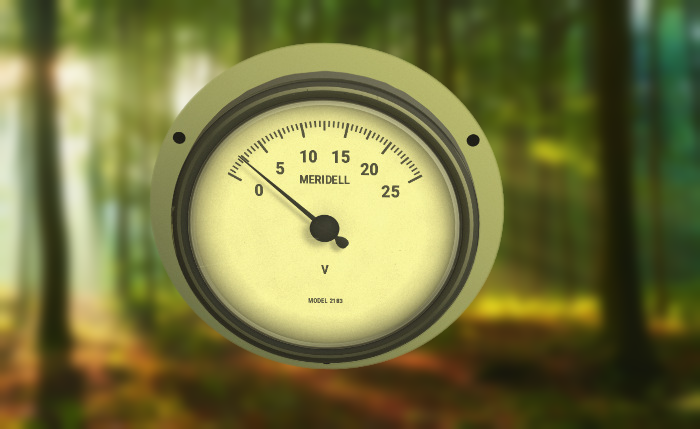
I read 2.5,V
